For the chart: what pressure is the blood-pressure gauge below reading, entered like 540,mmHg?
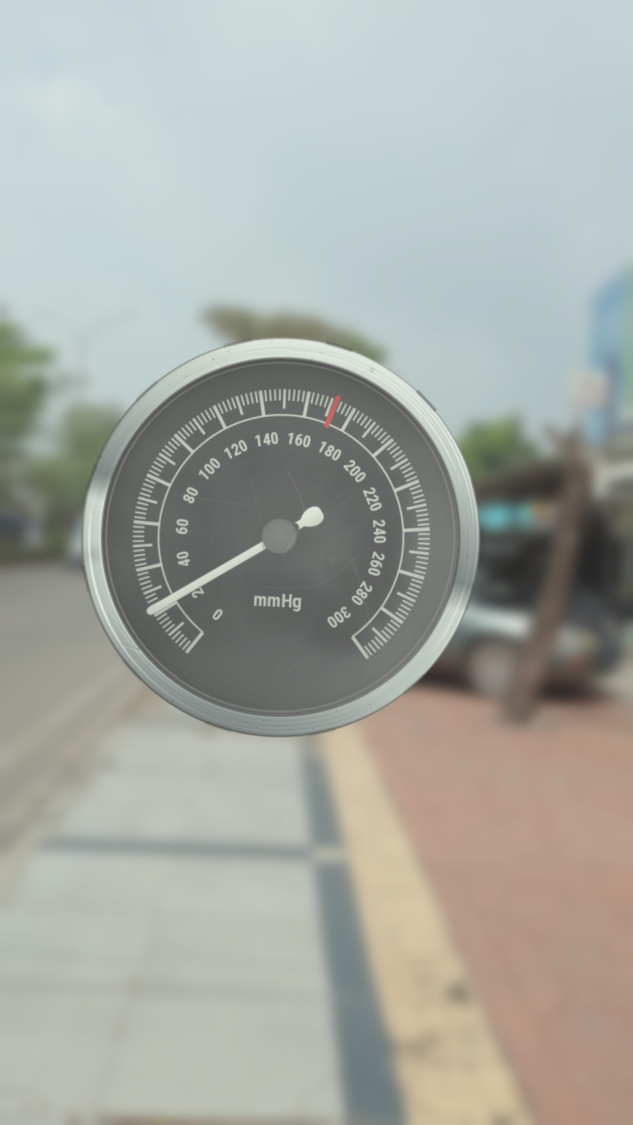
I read 22,mmHg
